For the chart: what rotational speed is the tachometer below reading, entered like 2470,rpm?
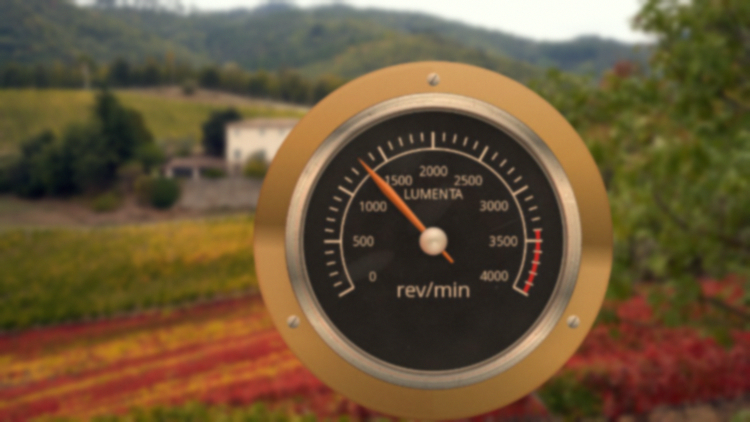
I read 1300,rpm
